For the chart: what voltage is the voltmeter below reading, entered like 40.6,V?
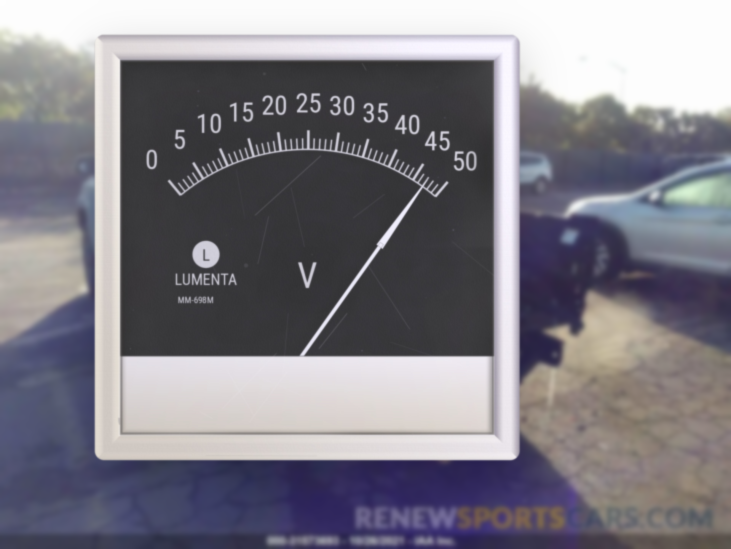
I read 47,V
